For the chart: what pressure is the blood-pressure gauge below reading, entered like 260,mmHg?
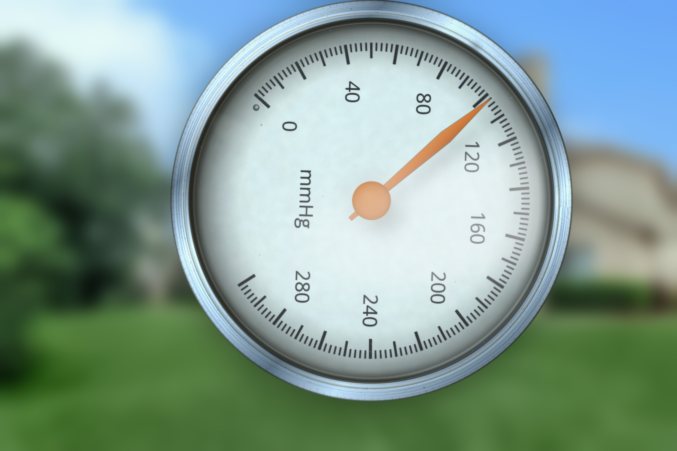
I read 102,mmHg
